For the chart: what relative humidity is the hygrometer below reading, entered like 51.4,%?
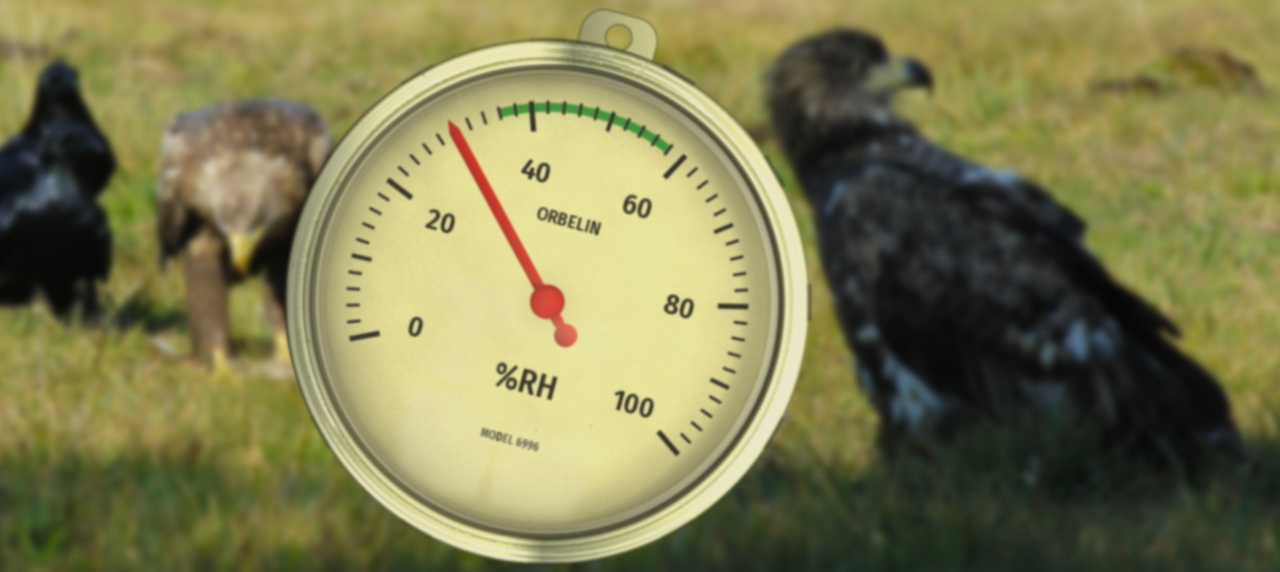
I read 30,%
